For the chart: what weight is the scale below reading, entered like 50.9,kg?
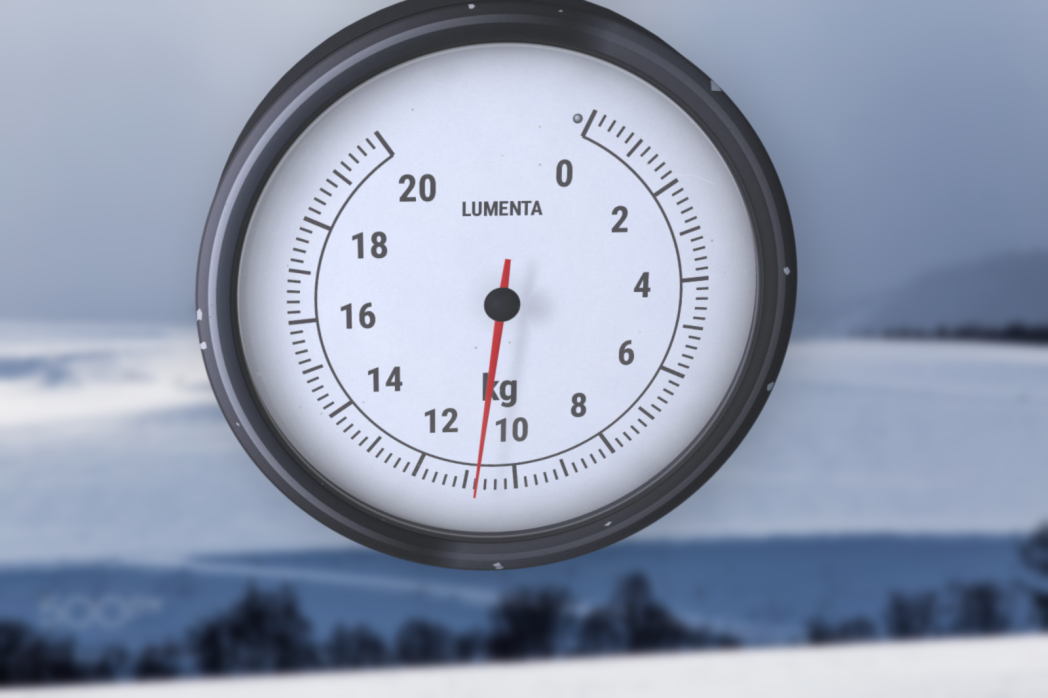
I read 10.8,kg
